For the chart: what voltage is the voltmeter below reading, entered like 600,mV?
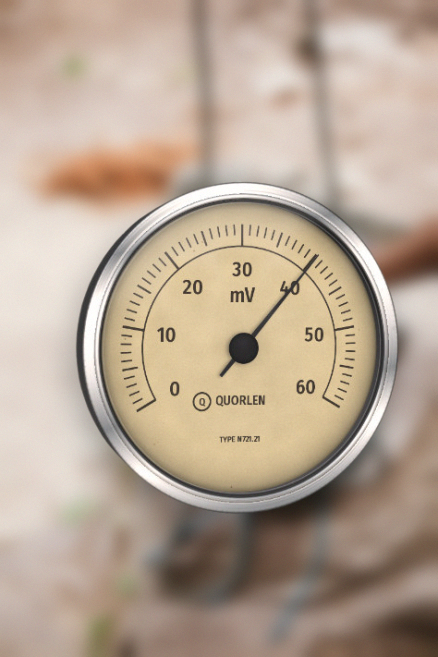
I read 40,mV
